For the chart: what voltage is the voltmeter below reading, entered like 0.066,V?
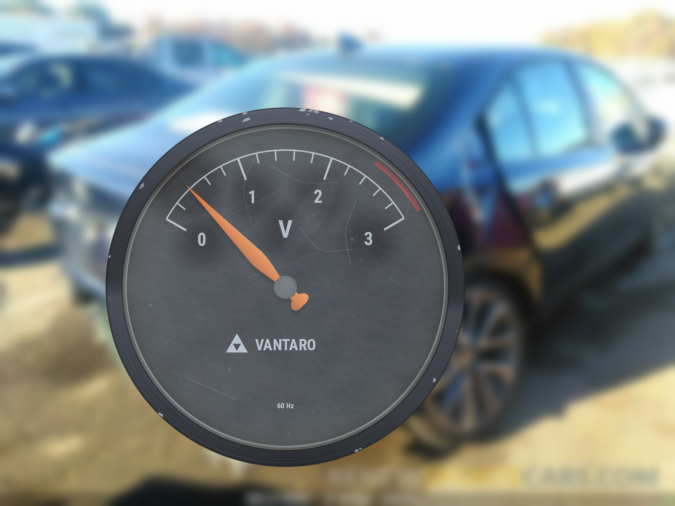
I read 0.4,V
